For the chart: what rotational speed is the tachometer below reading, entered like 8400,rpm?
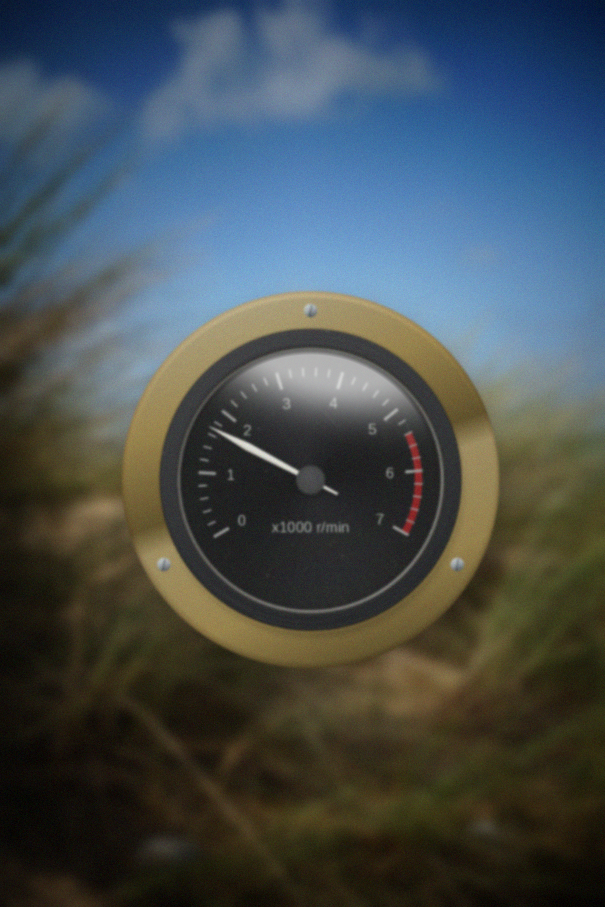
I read 1700,rpm
